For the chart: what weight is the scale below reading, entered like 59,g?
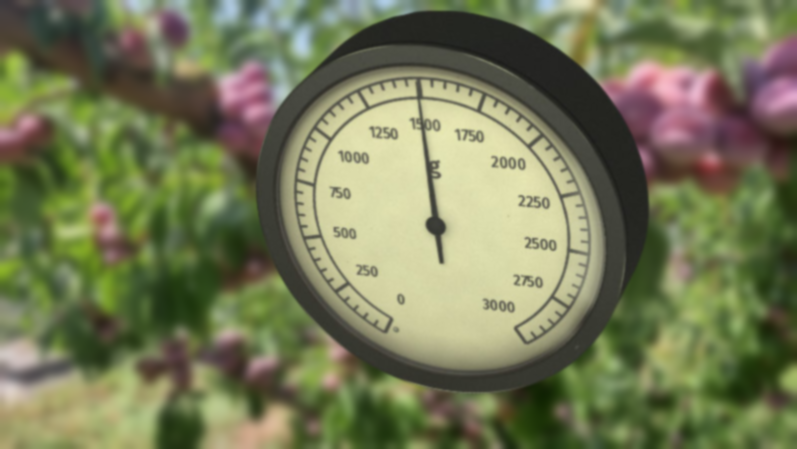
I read 1500,g
